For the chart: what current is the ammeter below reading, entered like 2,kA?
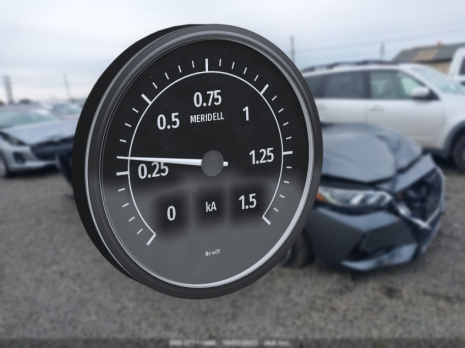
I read 0.3,kA
